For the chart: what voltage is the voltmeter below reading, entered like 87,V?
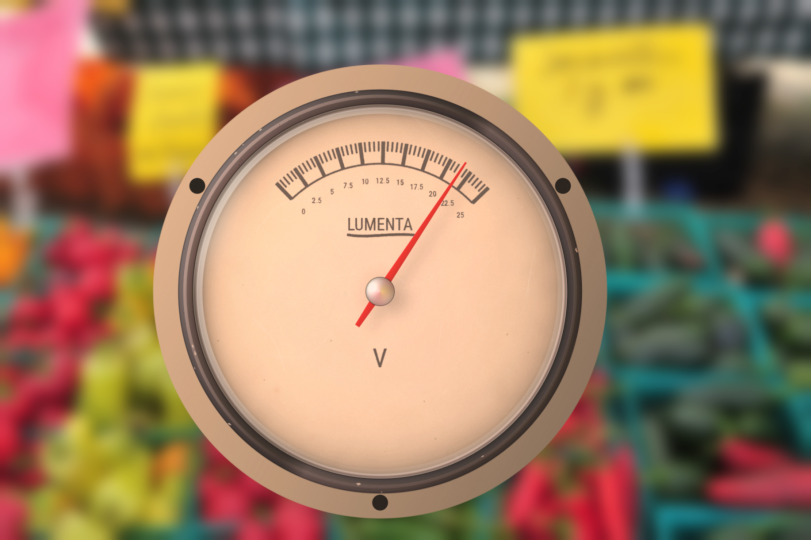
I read 21.5,V
